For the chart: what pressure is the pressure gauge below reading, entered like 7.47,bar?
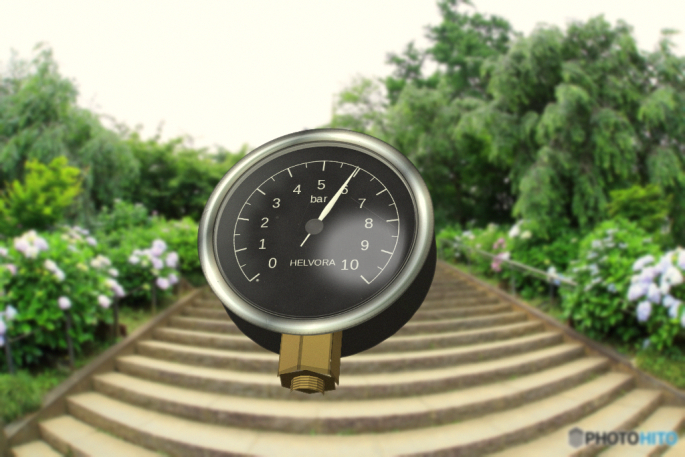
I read 6,bar
